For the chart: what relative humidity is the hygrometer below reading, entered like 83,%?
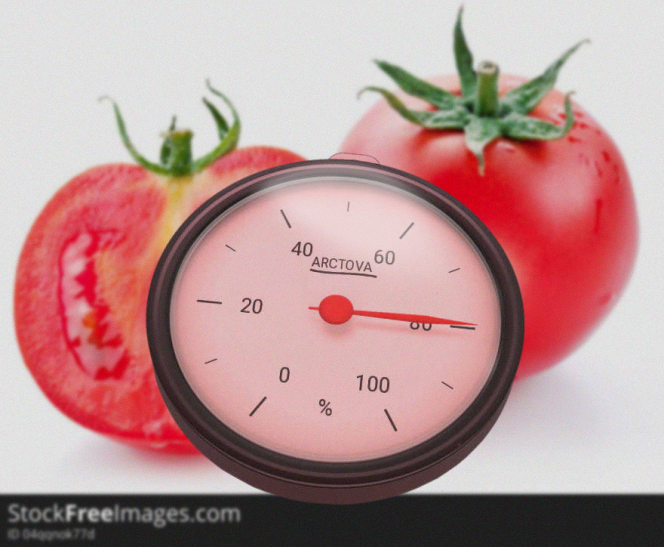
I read 80,%
